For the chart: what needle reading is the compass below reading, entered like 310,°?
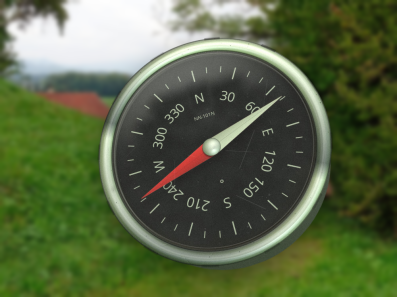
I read 250,°
